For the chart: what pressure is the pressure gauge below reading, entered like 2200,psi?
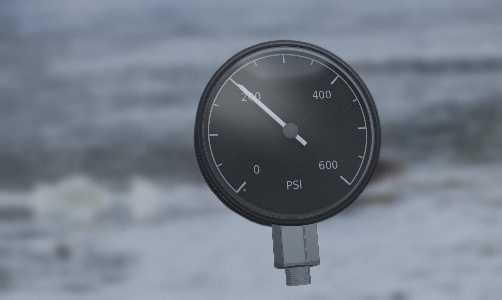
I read 200,psi
